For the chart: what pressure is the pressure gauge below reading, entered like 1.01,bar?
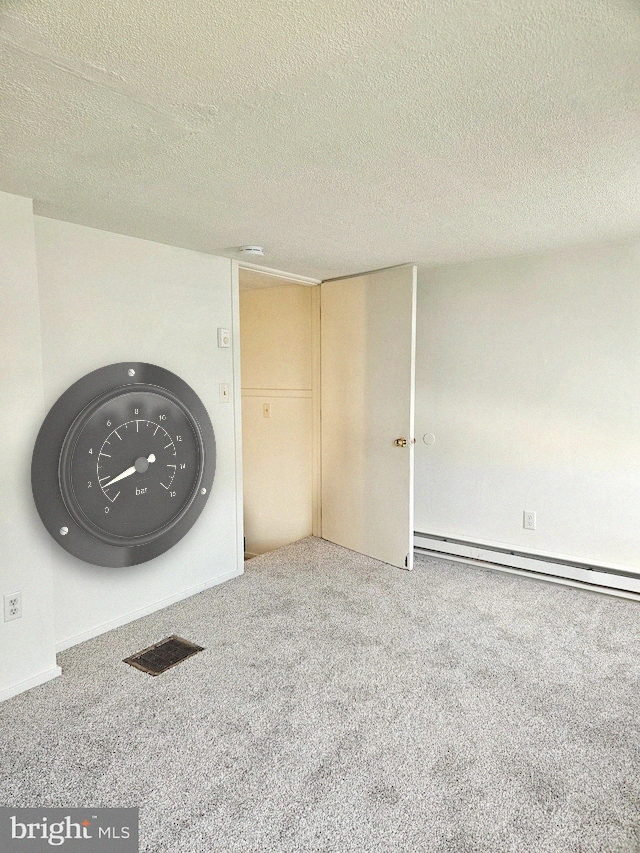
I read 1.5,bar
